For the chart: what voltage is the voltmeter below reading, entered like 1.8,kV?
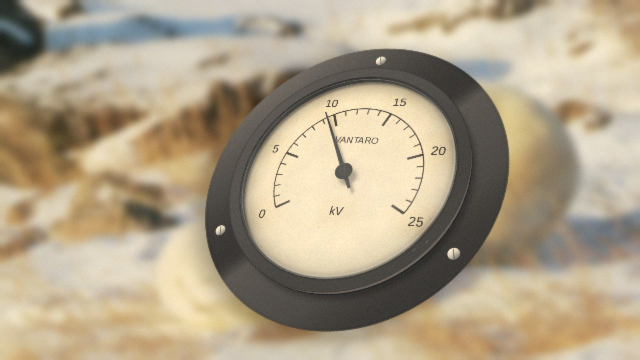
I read 9.5,kV
